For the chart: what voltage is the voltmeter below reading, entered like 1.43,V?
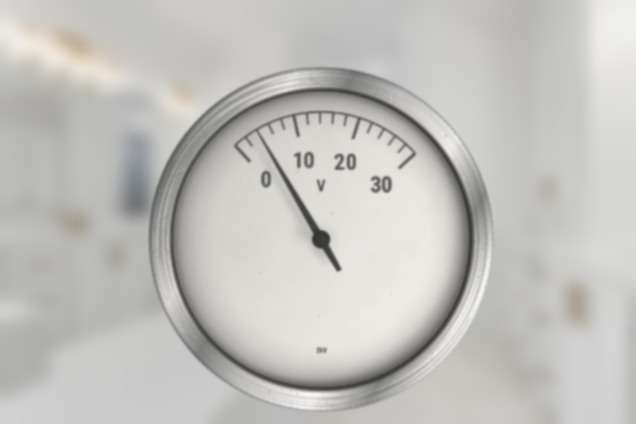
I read 4,V
